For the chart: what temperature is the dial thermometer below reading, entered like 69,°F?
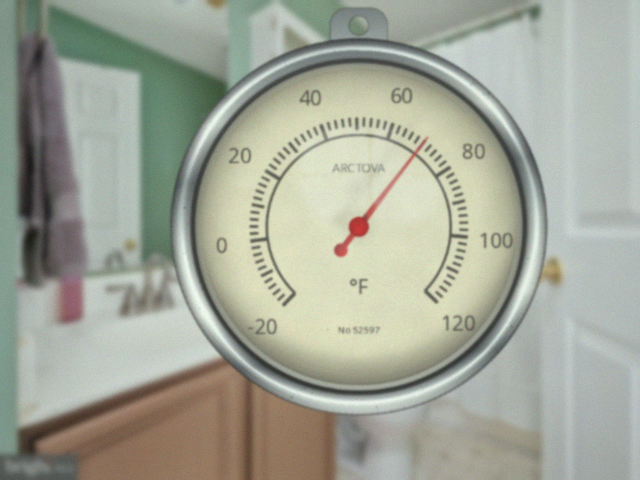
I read 70,°F
